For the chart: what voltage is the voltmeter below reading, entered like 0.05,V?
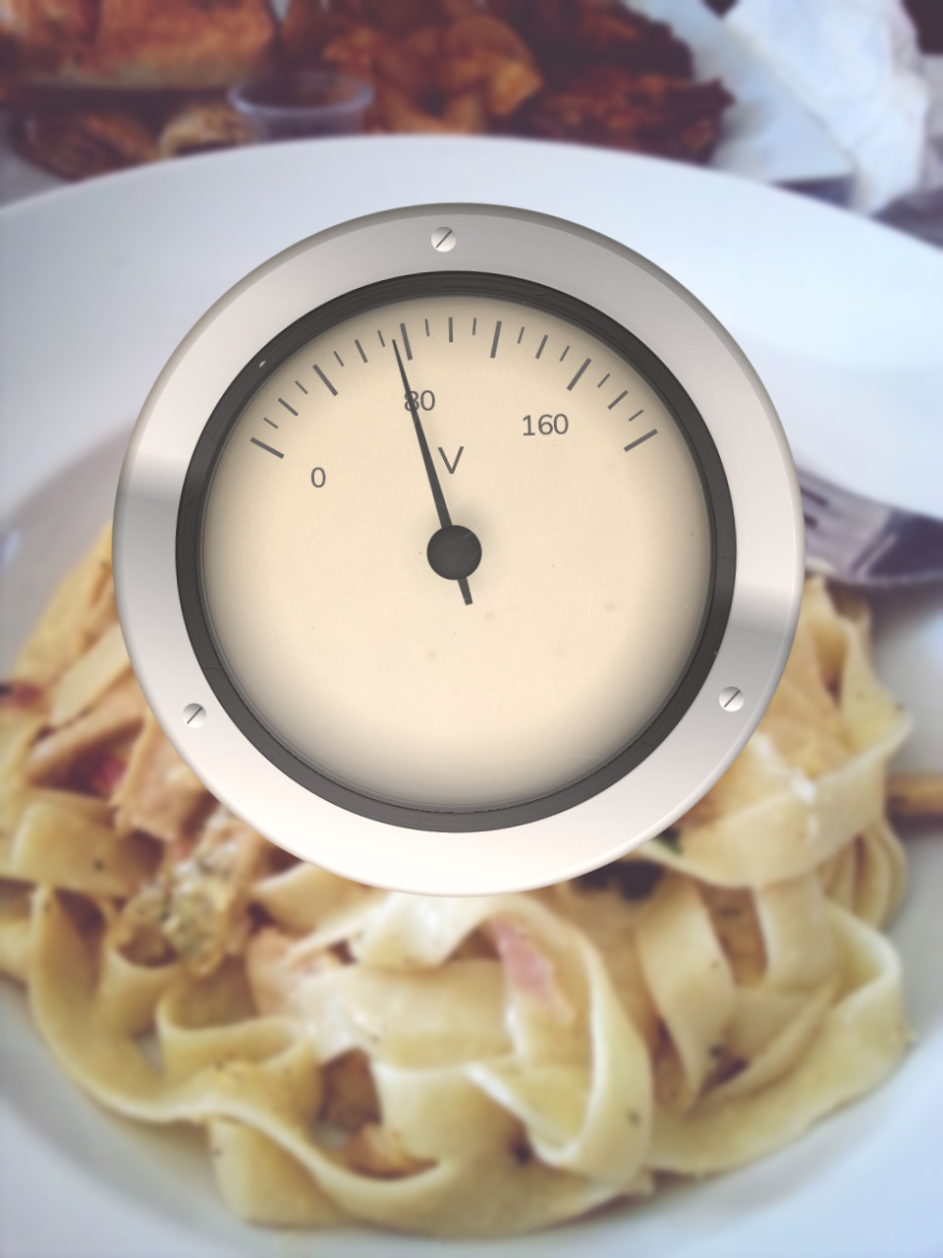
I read 75,V
